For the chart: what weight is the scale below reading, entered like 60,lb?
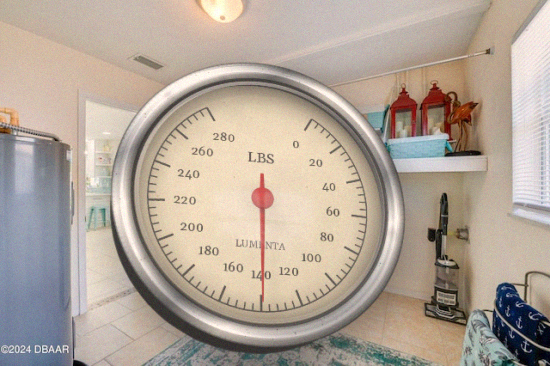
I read 140,lb
